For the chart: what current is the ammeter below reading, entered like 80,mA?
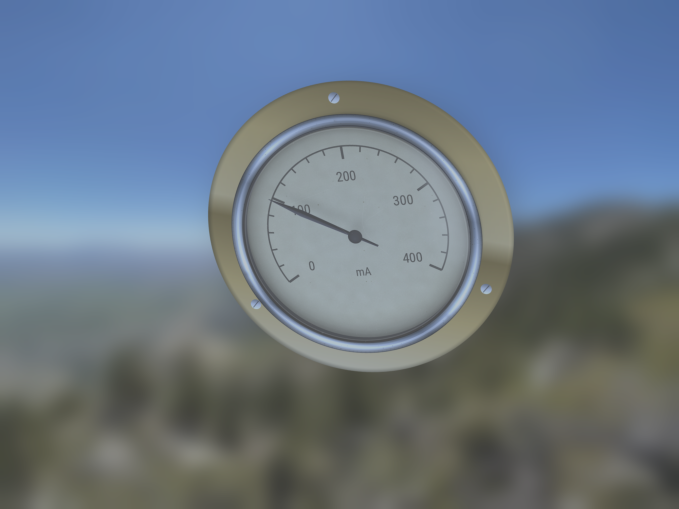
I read 100,mA
